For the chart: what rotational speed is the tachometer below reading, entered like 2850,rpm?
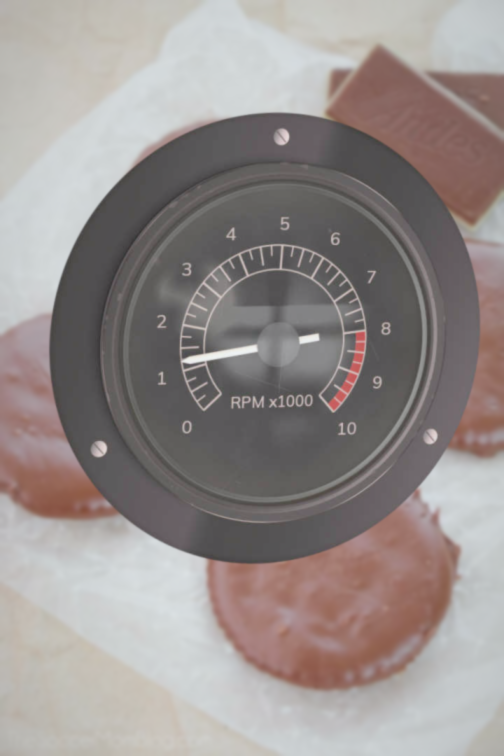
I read 1250,rpm
